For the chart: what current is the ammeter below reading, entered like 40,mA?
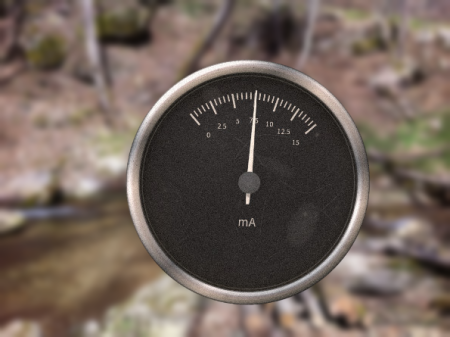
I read 7.5,mA
